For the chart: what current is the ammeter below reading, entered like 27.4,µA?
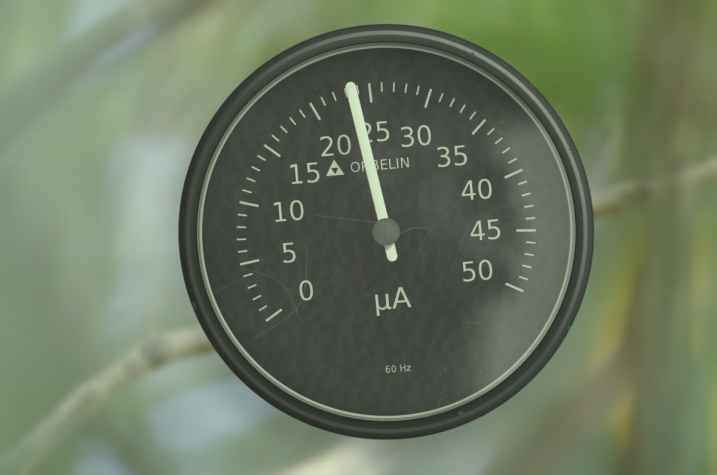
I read 23.5,µA
